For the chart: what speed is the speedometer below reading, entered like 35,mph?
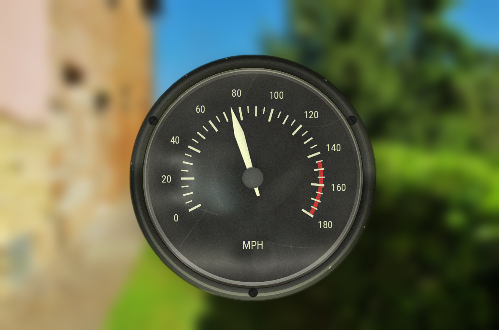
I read 75,mph
